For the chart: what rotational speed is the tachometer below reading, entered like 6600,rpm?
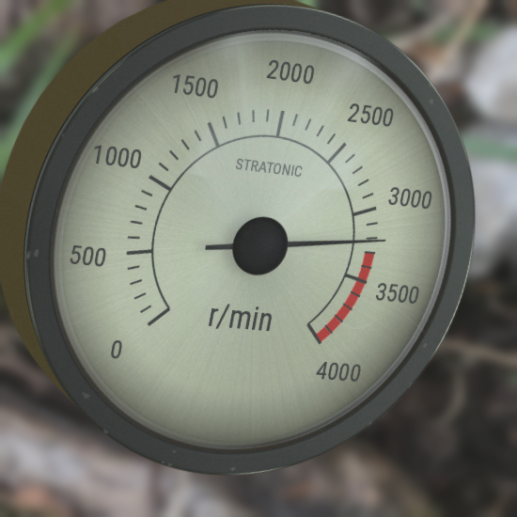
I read 3200,rpm
